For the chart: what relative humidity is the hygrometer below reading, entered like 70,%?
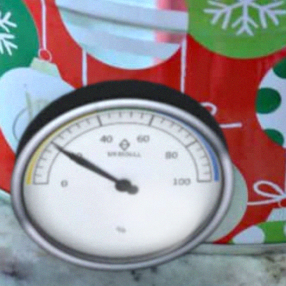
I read 20,%
